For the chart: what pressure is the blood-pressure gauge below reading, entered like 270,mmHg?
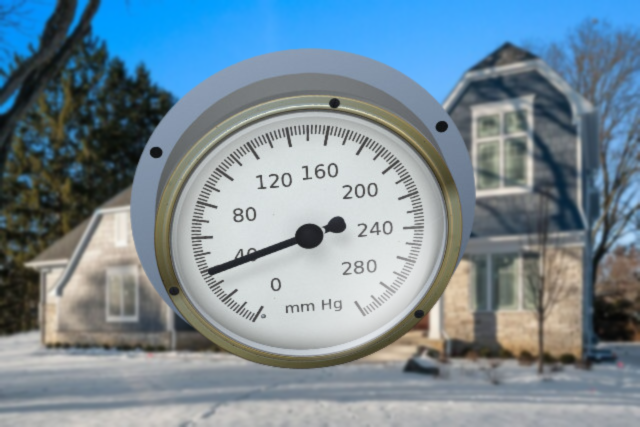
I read 40,mmHg
